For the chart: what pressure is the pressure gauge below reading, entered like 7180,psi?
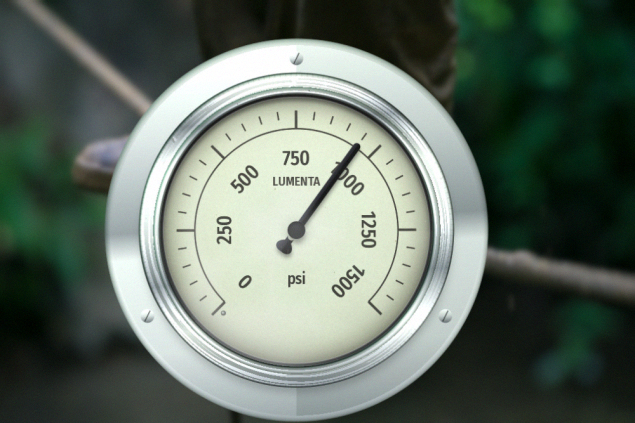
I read 950,psi
